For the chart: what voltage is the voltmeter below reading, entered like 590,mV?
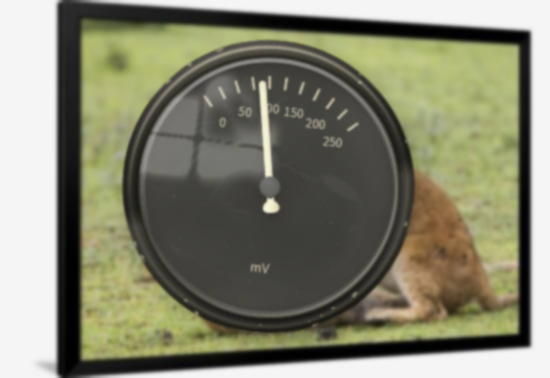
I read 87.5,mV
